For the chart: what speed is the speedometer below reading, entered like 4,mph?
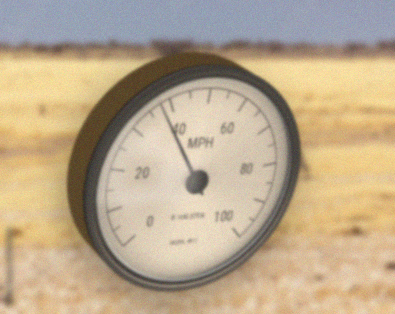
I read 37.5,mph
